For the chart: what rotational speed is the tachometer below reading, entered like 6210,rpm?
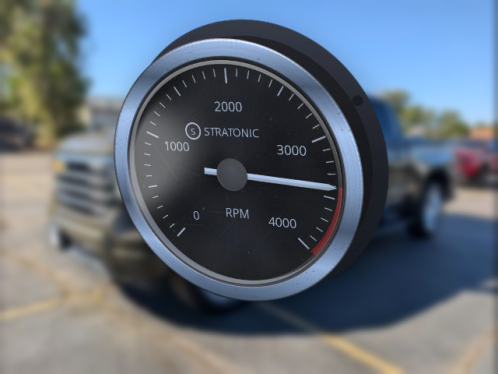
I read 3400,rpm
